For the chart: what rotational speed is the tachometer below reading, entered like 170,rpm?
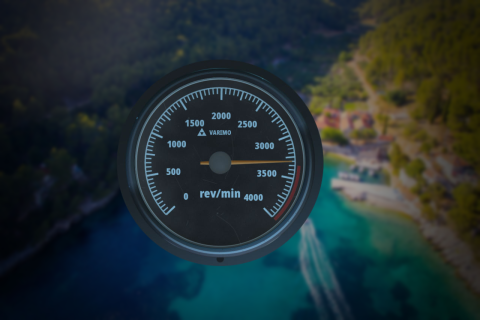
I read 3300,rpm
